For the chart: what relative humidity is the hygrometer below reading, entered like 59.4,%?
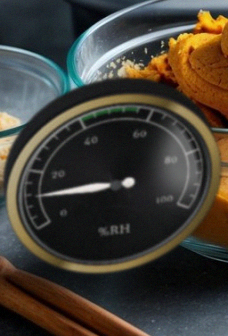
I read 12,%
